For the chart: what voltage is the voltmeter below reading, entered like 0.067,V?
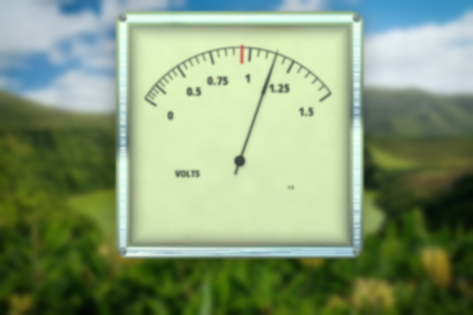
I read 1.15,V
